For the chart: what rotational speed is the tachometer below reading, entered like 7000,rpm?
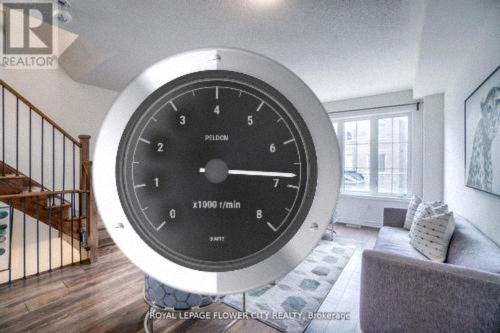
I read 6750,rpm
